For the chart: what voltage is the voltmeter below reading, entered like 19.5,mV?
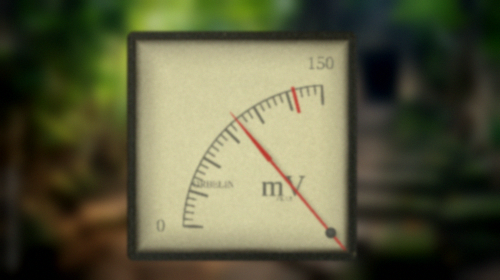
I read 85,mV
